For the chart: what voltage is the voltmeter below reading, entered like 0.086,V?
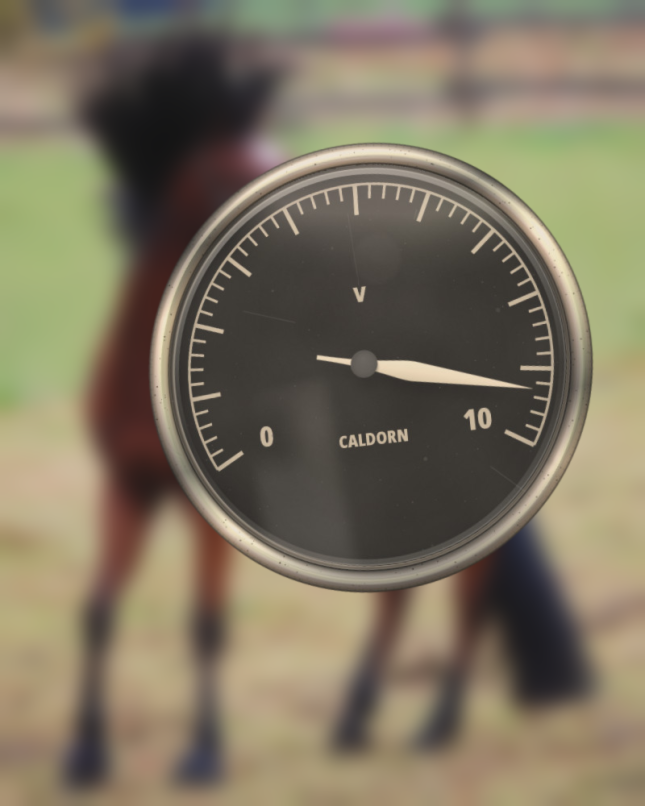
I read 9.3,V
